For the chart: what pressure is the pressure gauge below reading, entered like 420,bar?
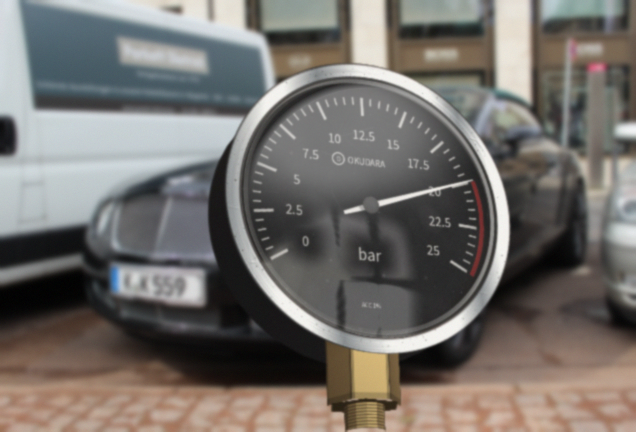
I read 20,bar
